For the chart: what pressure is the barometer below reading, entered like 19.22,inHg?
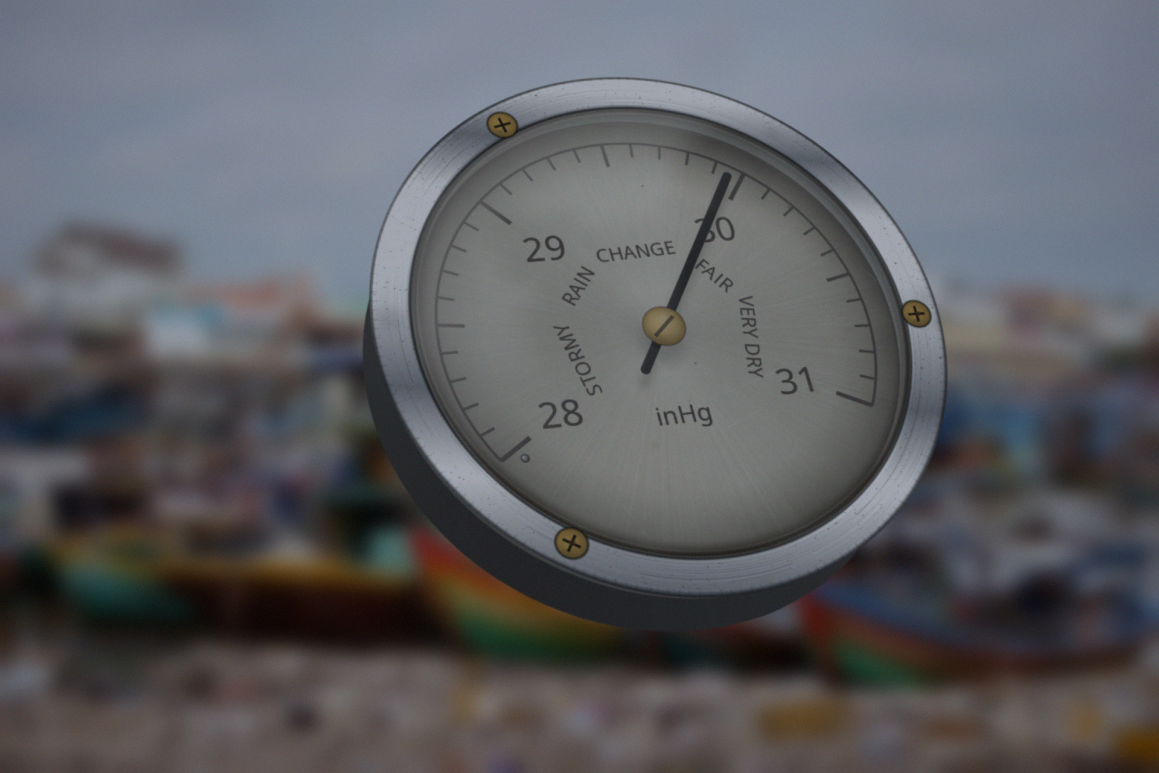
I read 29.95,inHg
